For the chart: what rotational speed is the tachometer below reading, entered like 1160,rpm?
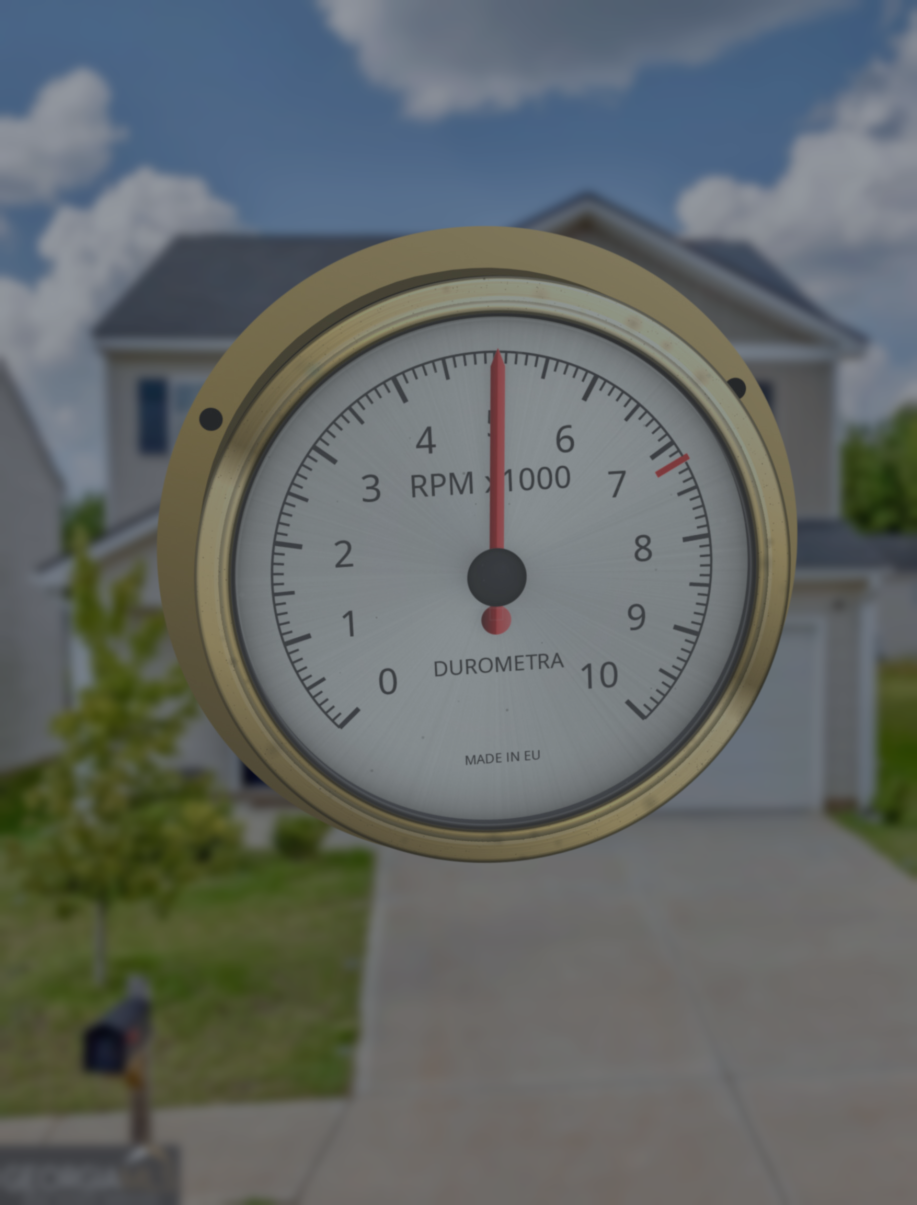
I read 5000,rpm
